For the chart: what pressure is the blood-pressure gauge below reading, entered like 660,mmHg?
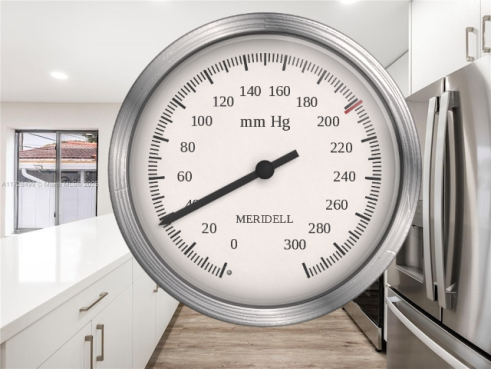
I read 38,mmHg
